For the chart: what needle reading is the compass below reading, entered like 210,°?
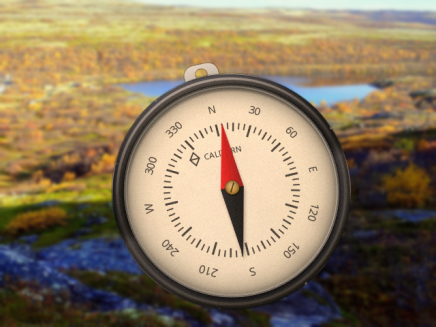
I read 5,°
